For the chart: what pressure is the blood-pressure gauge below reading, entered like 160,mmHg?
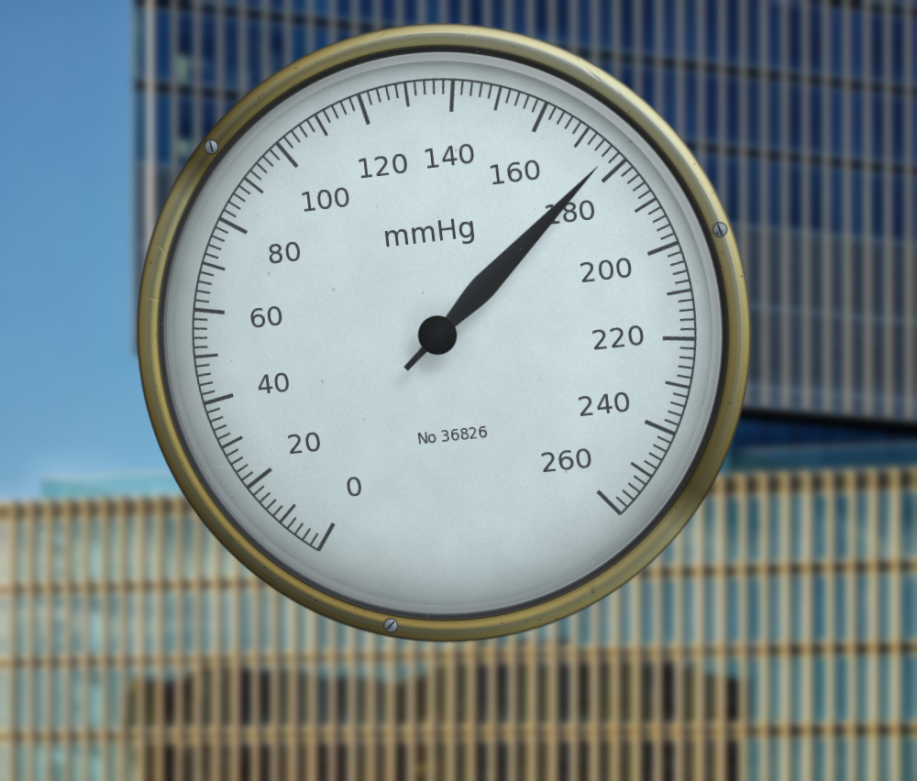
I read 177,mmHg
